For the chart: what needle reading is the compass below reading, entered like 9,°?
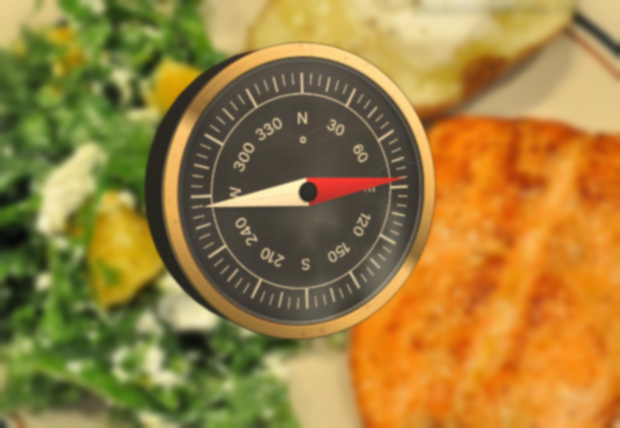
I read 85,°
